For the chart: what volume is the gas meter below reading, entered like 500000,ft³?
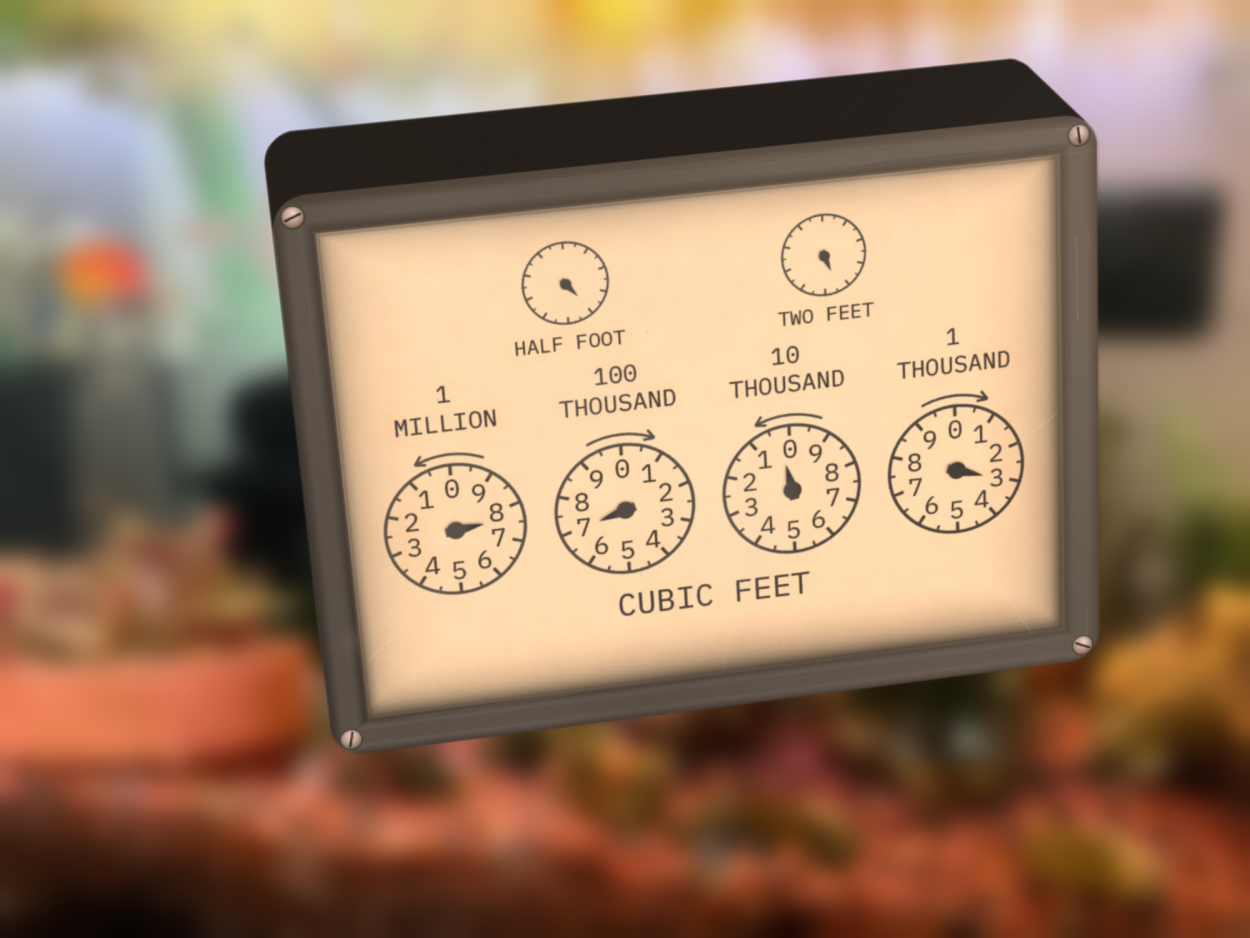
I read 770300,ft³
